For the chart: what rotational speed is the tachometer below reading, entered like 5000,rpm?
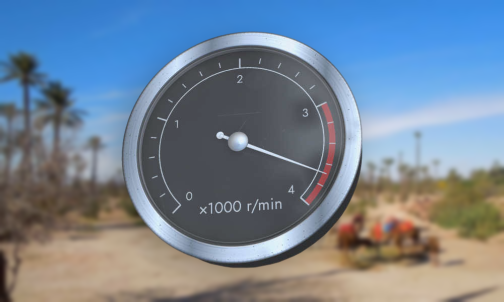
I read 3700,rpm
